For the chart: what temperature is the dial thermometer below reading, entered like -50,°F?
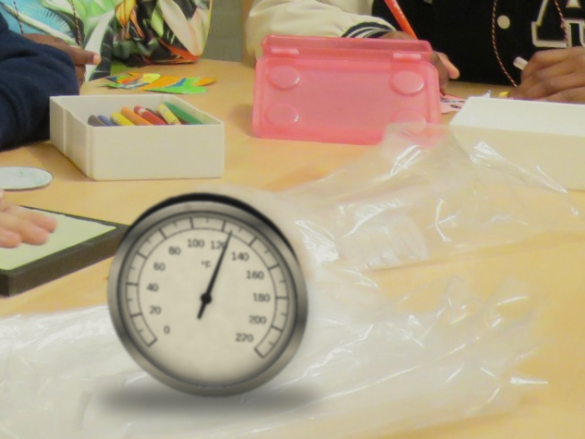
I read 125,°F
